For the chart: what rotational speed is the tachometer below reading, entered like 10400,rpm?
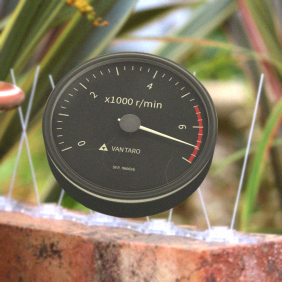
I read 6600,rpm
